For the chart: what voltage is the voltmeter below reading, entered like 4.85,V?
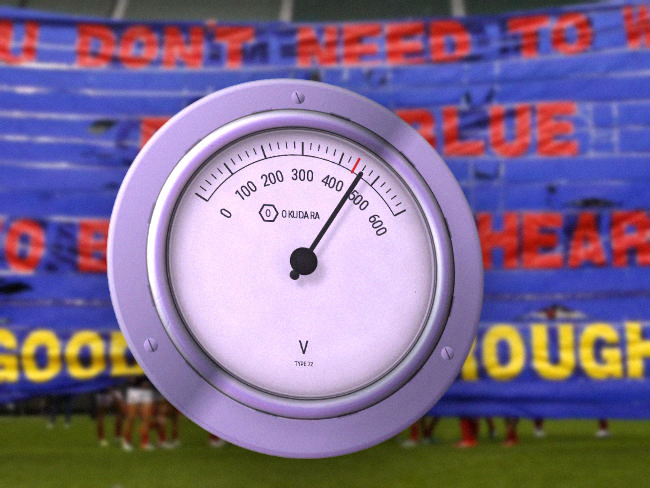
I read 460,V
